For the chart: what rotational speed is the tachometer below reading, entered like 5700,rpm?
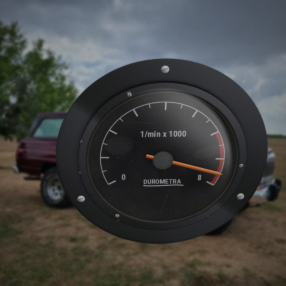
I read 7500,rpm
